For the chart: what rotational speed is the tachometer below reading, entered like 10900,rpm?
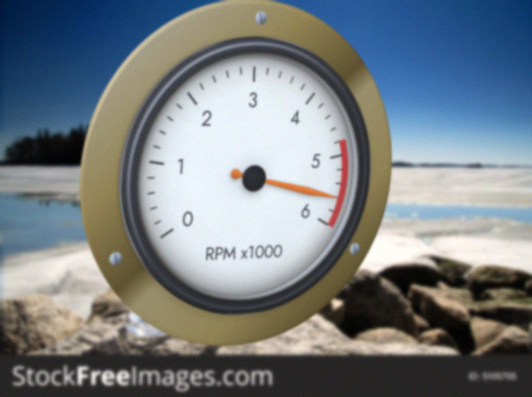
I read 5600,rpm
